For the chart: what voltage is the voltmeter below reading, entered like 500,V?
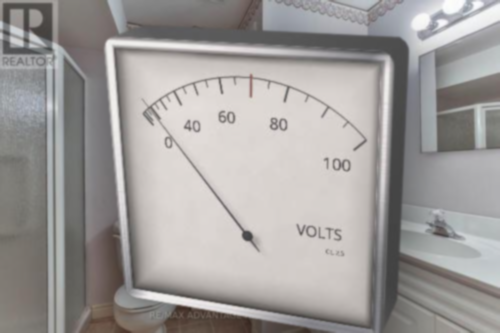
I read 20,V
